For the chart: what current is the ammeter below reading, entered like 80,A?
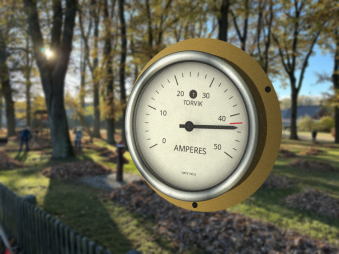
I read 43,A
